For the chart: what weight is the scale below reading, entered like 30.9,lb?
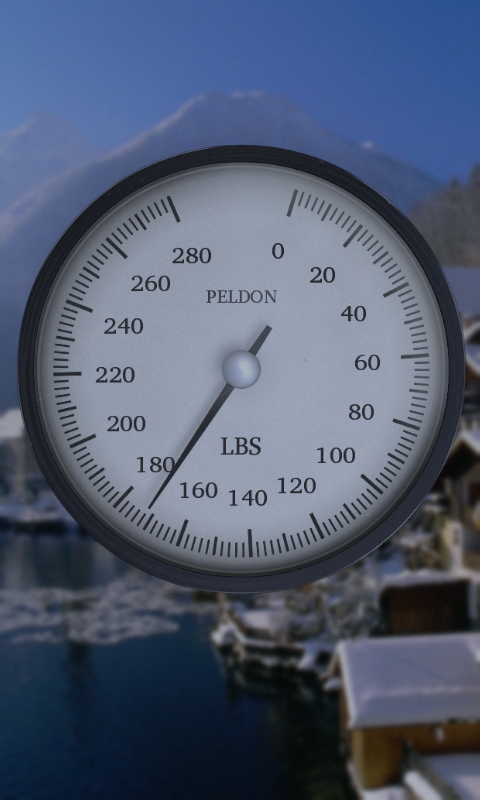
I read 172,lb
